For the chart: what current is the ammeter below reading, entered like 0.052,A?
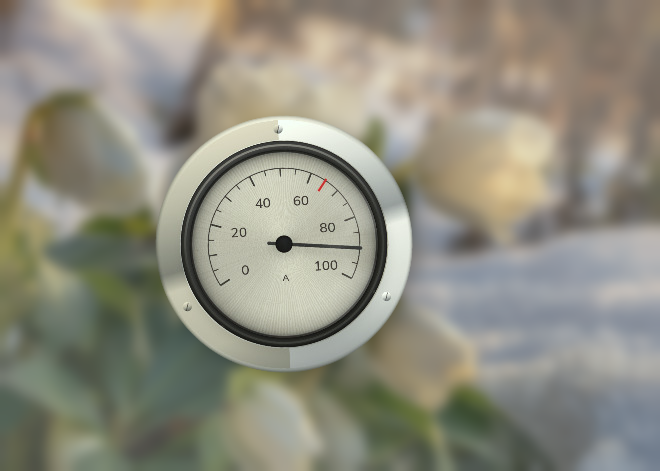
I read 90,A
